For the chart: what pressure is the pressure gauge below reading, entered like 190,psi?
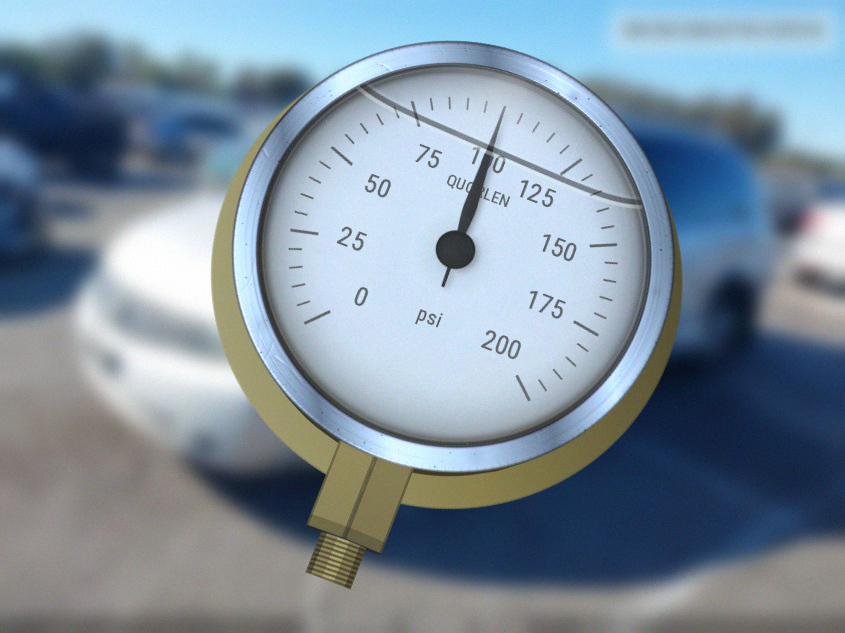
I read 100,psi
